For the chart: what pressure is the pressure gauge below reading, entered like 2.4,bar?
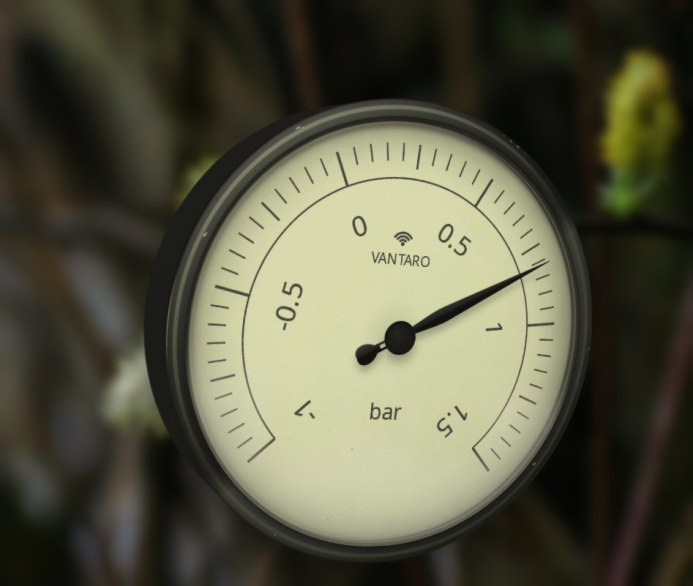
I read 0.8,bar
